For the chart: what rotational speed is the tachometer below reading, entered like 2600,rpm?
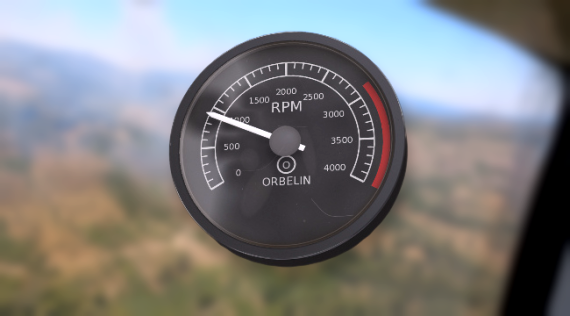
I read 900,rpm
